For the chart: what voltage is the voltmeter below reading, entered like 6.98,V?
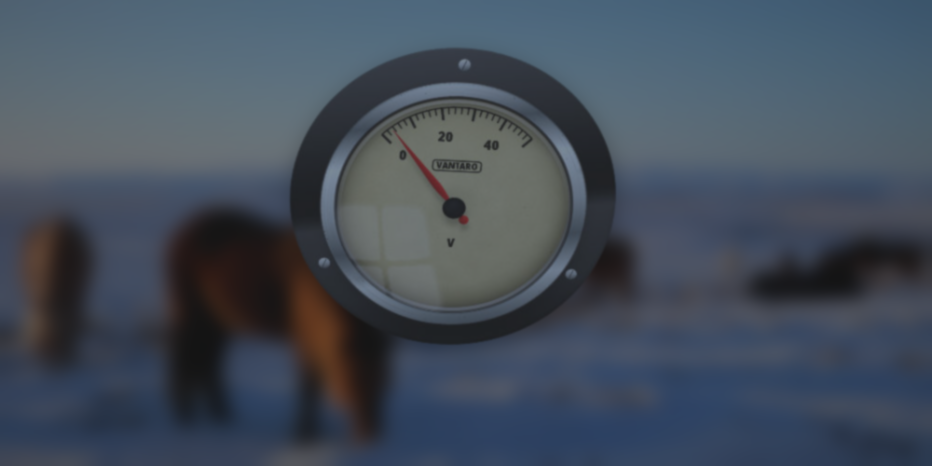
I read 4,V
